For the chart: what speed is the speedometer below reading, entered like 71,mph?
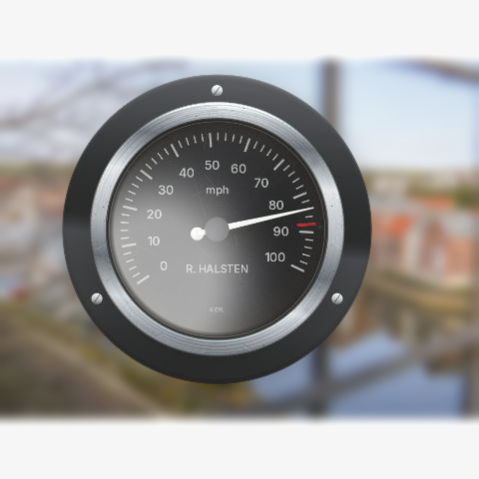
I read 84,mph
